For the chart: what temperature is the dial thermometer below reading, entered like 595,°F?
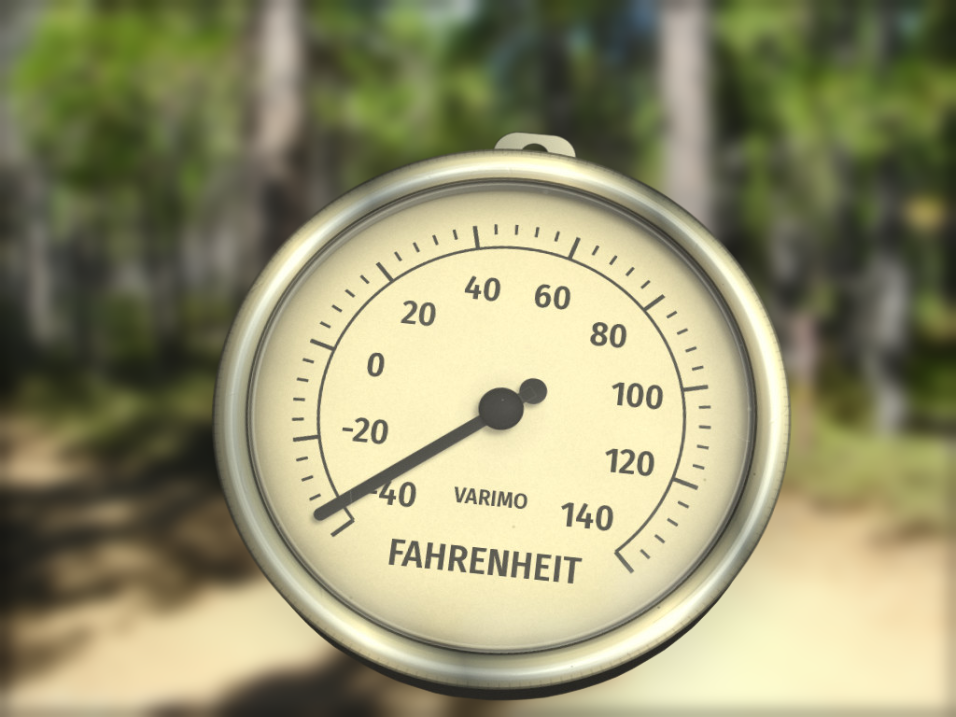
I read -36,°F
